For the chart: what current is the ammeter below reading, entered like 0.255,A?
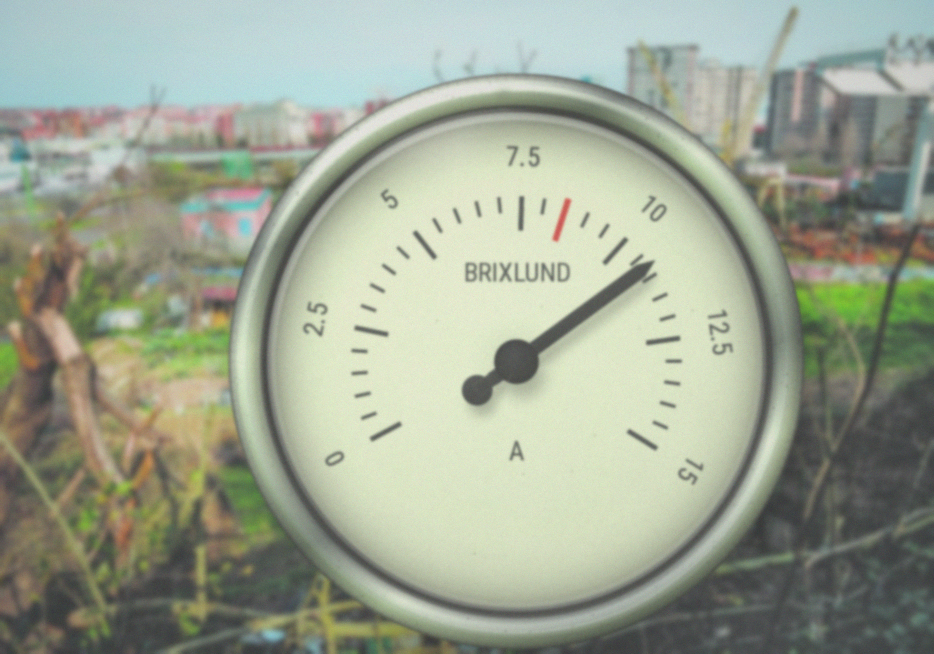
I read 10.75,A
